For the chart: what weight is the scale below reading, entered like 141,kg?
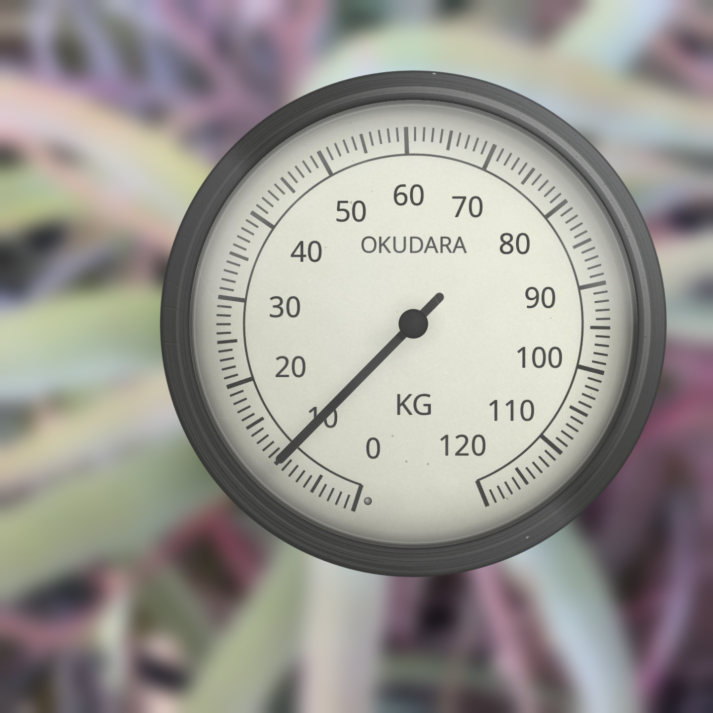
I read 10,kg
